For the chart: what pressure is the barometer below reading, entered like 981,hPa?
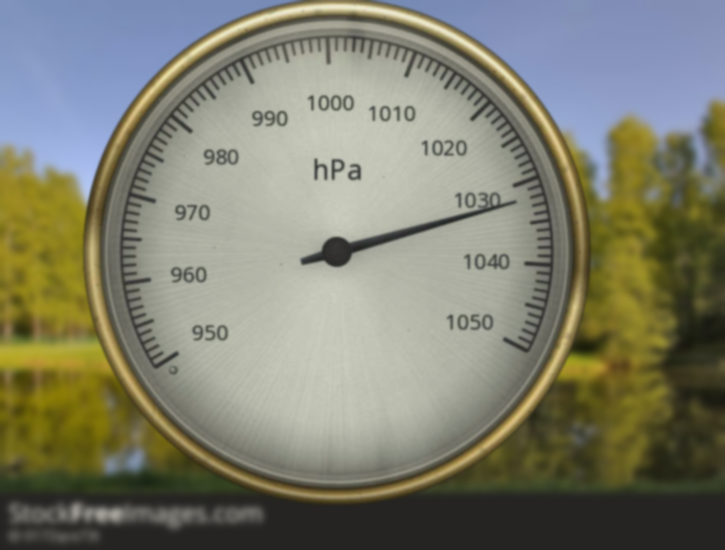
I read 1032,hPa
